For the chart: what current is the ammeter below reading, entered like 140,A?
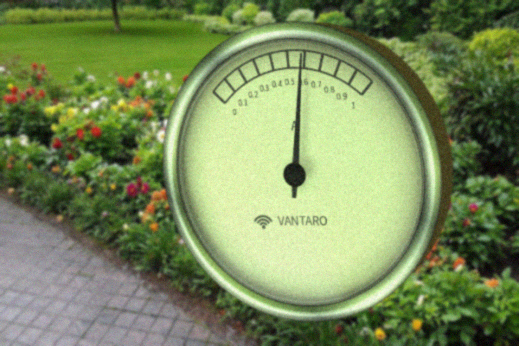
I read 0.6,A
